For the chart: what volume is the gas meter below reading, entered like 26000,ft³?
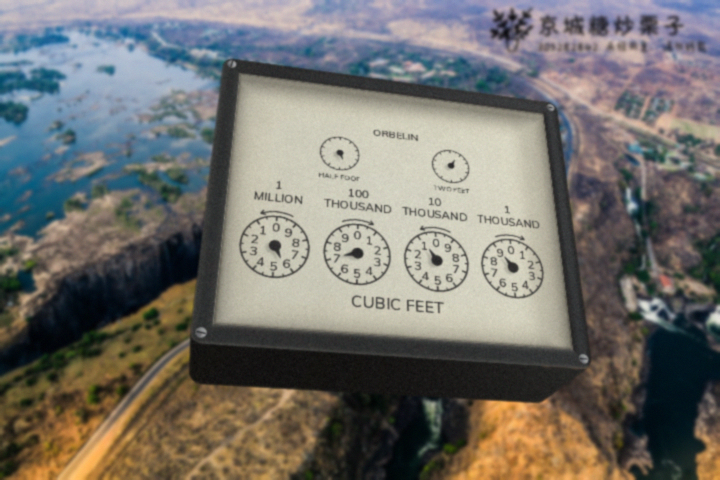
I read 570900,ft³
